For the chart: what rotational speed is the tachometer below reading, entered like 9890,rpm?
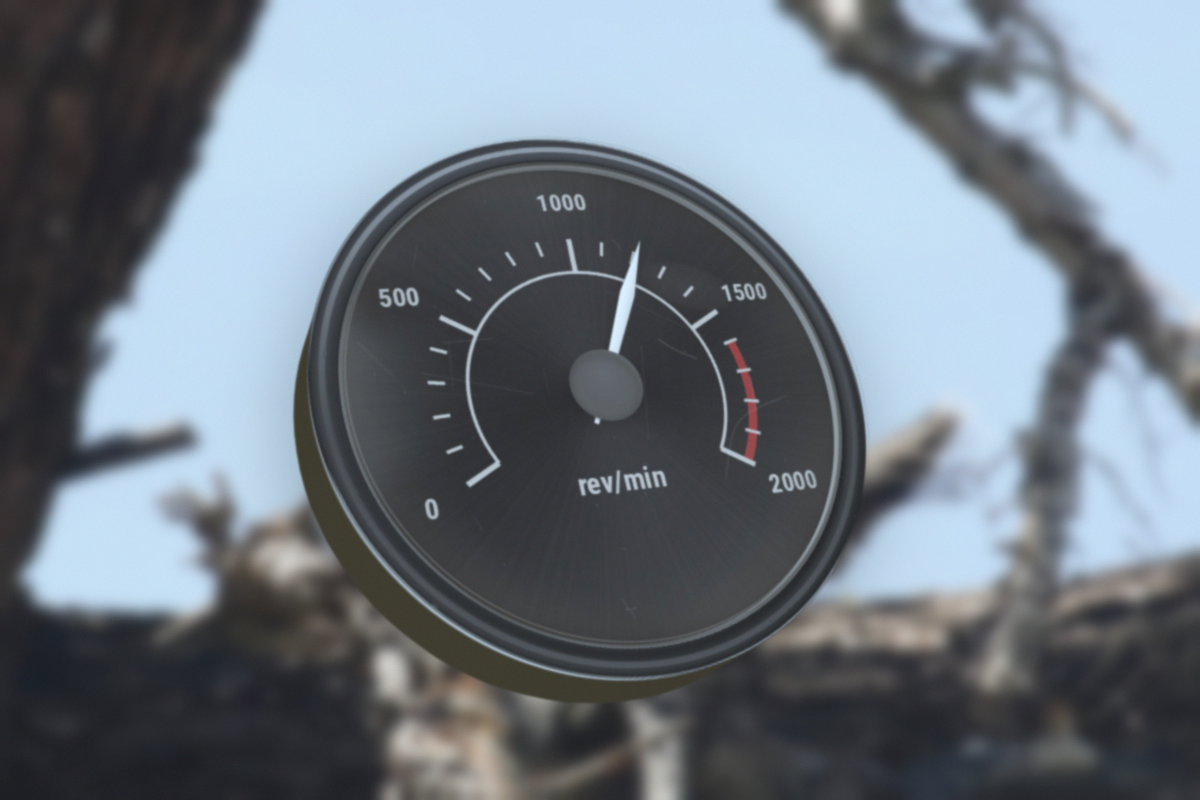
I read 1200,rpm
